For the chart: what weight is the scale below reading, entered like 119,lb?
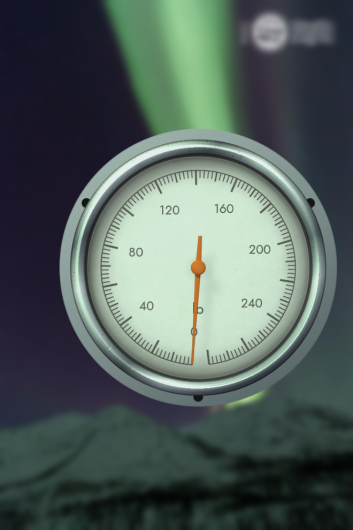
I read 0,lb
